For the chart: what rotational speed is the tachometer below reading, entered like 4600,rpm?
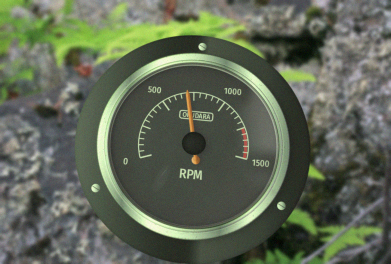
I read 700,rpm
